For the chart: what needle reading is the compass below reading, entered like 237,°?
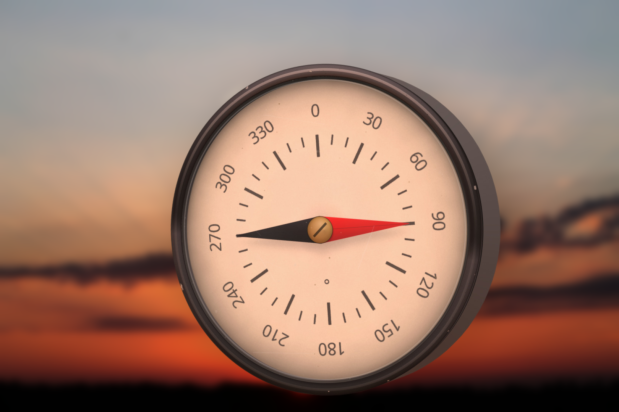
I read 90,°
